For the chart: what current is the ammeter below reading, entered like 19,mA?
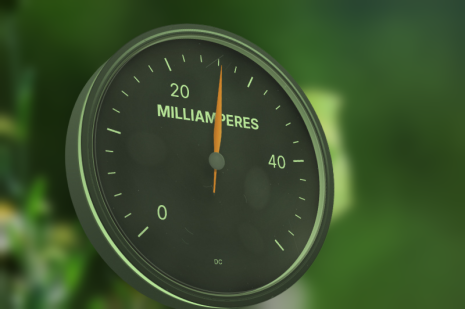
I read 26,mA
